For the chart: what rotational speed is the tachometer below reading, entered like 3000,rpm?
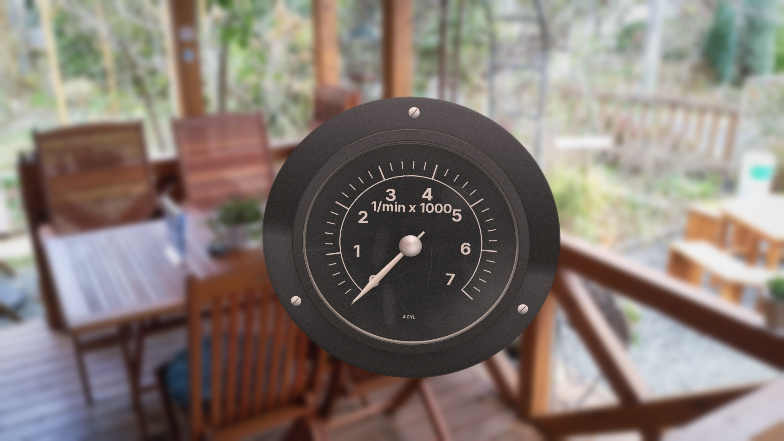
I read 0,rpm
